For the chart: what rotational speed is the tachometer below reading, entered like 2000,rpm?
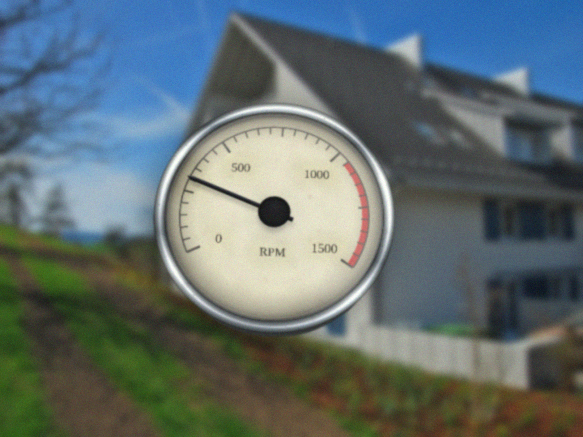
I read 300,rpm
